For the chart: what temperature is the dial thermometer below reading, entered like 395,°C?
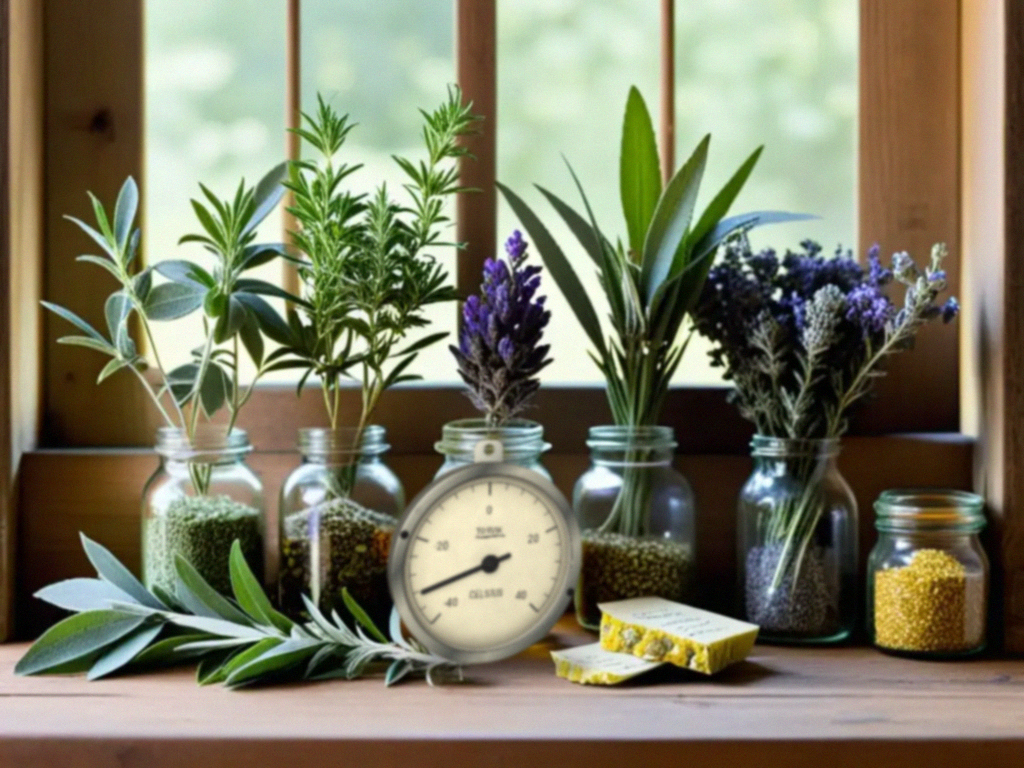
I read -32,°C
